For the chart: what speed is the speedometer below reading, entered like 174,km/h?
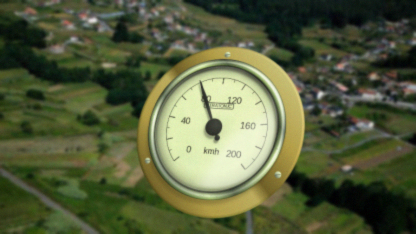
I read 80,km/h
